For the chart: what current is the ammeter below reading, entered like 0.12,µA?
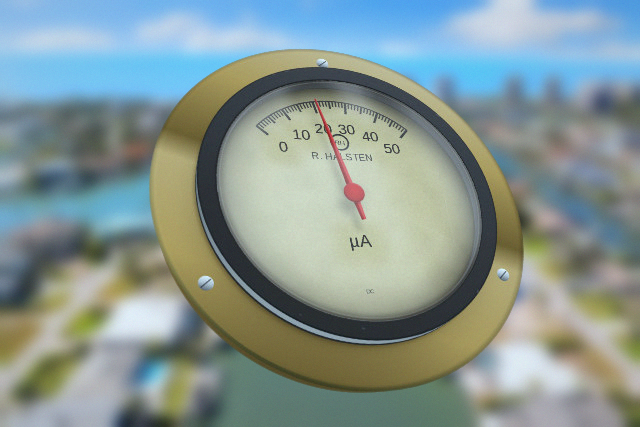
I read 20,µA
